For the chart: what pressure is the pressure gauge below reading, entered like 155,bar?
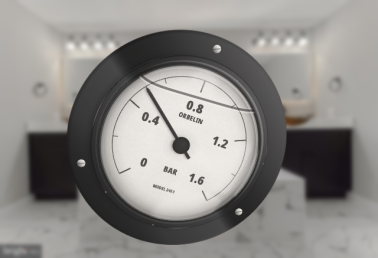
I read 0.5,bar
